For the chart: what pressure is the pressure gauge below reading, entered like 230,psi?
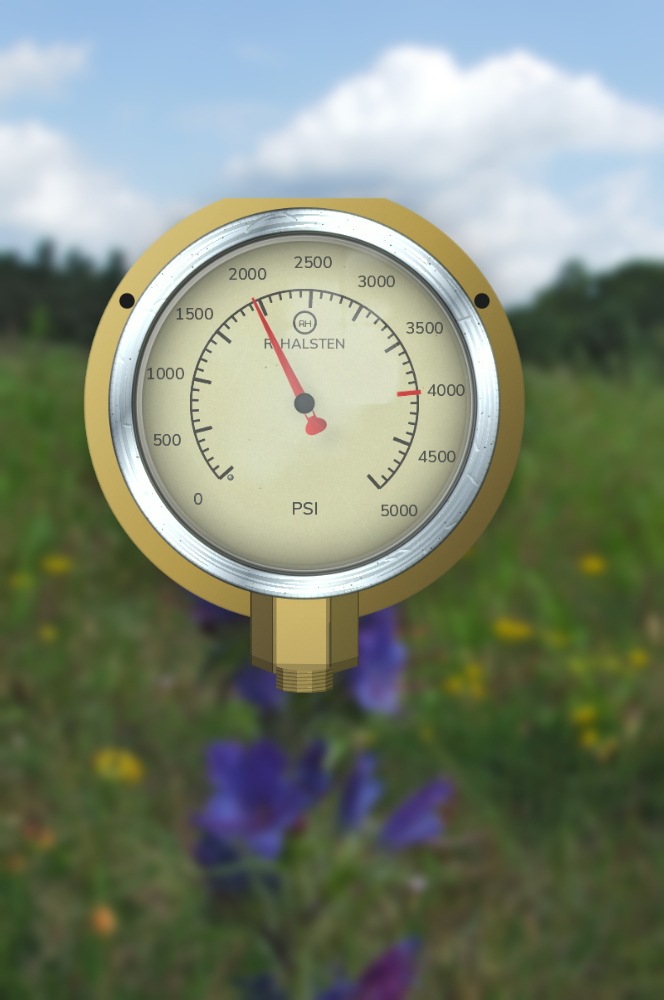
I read 1950,psi
